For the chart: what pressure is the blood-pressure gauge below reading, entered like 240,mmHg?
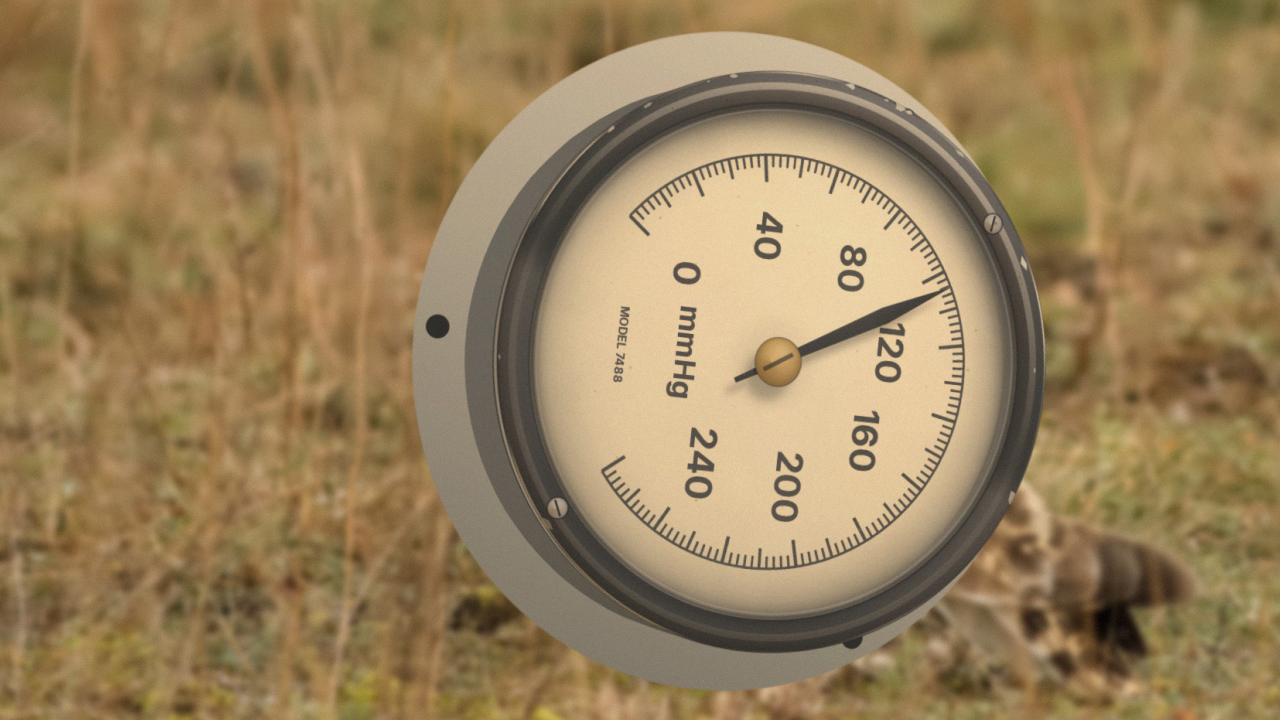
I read 104,mmHg
